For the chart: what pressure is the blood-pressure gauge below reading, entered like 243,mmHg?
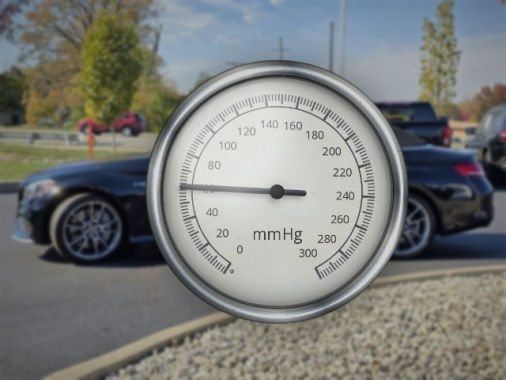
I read 60,mmHg
